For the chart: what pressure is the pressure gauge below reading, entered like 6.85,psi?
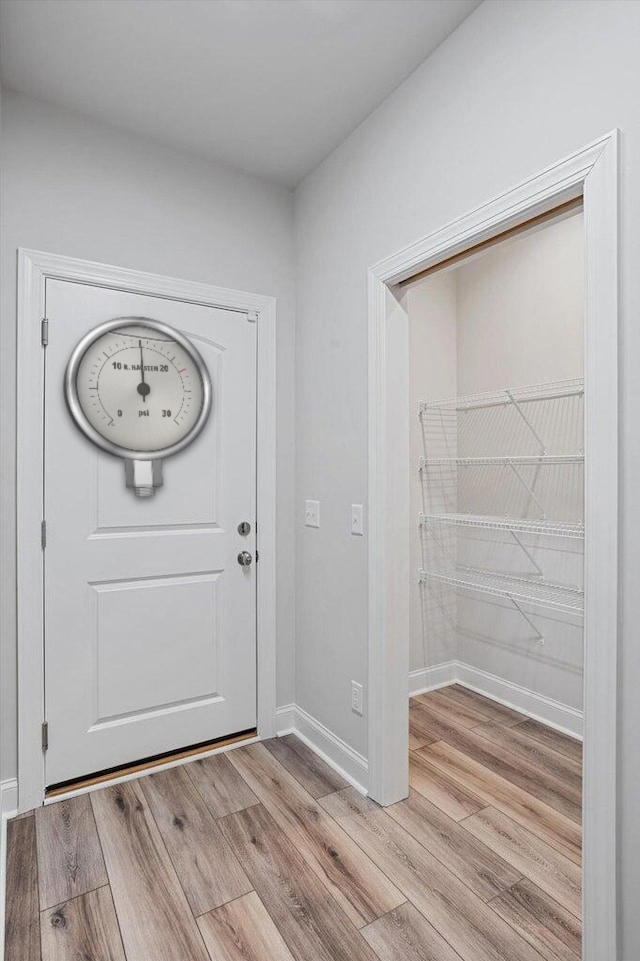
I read 15,psi
